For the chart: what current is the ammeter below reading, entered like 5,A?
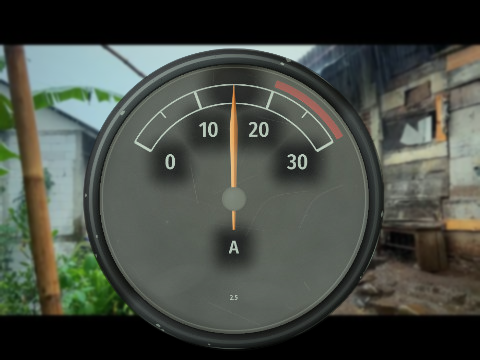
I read 15,A
